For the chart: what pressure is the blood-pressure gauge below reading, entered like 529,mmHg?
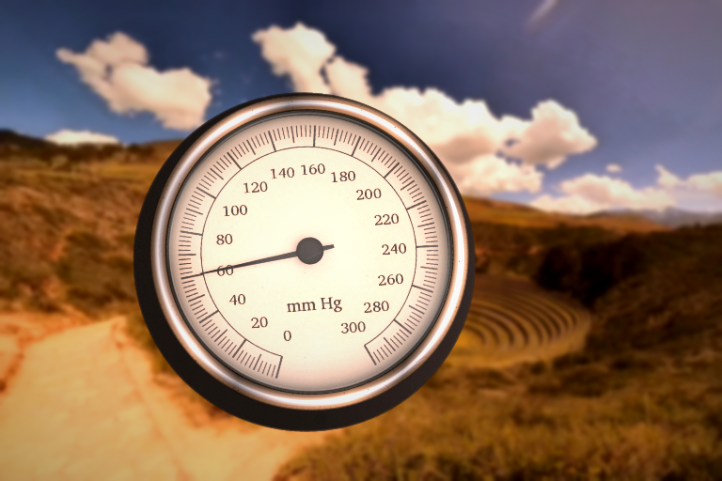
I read 60,mmHg
